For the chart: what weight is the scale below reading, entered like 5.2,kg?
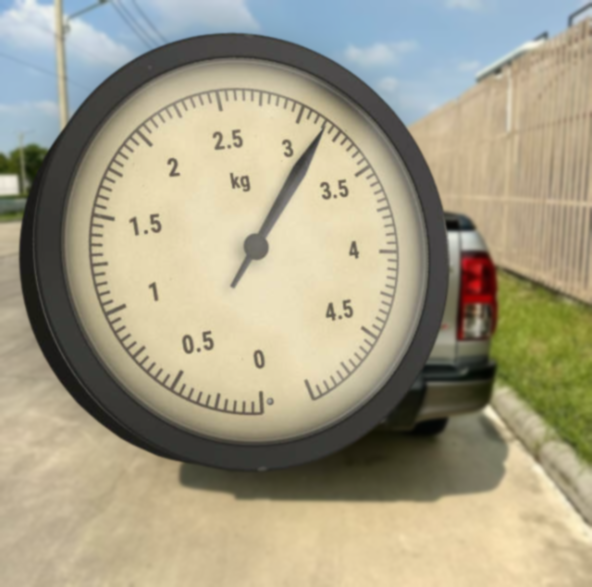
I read 3.15,kg
